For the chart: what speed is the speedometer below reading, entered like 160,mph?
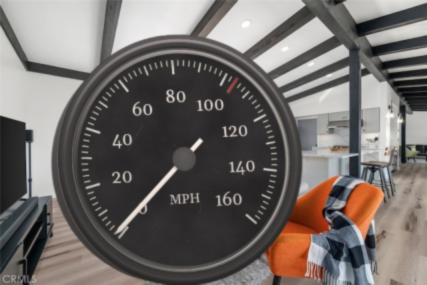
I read 2,mph
